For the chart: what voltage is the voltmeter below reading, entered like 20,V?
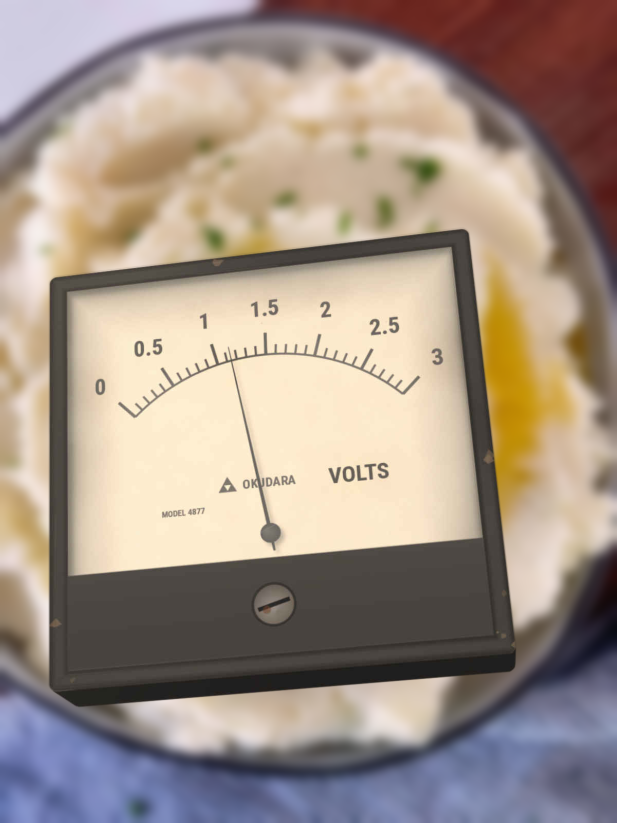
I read 1.15,V
